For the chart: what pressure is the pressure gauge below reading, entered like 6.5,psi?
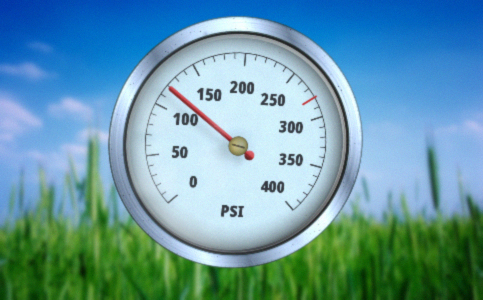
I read 120,psi
